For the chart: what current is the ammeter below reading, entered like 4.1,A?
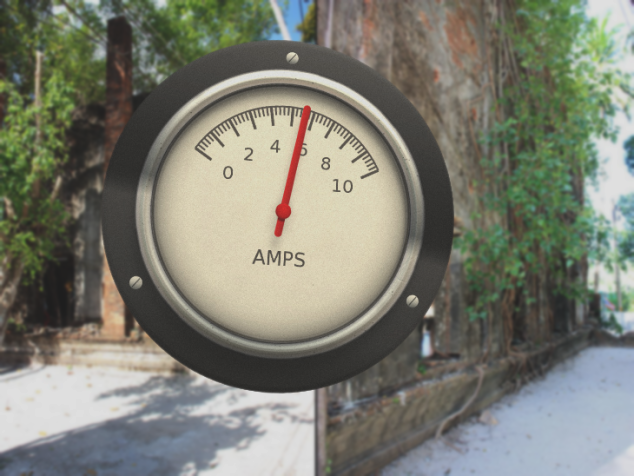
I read 5.6,A
